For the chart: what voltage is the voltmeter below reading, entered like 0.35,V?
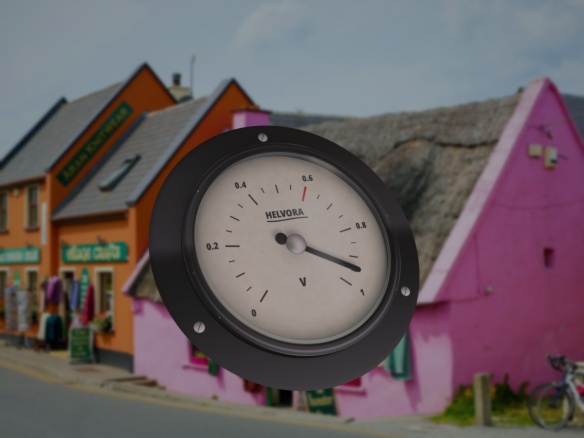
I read 0.95,V
